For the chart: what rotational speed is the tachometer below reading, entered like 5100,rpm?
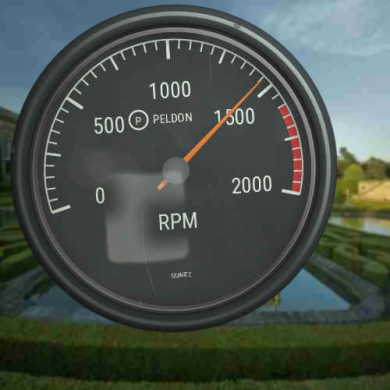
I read 1450,rpm
